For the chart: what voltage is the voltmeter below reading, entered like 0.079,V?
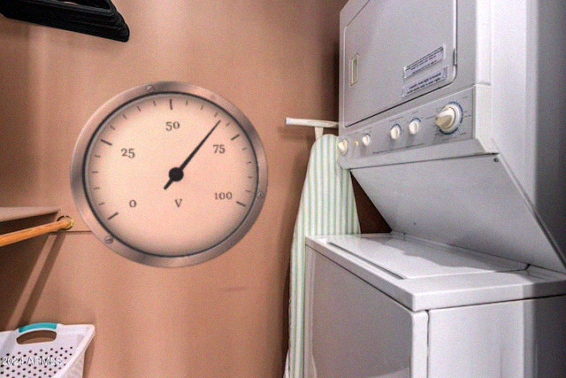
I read 67.5,V
